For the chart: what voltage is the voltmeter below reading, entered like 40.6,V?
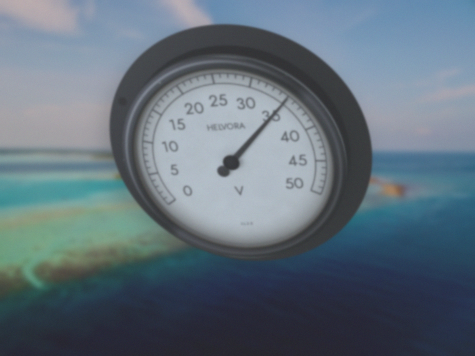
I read 35,V
